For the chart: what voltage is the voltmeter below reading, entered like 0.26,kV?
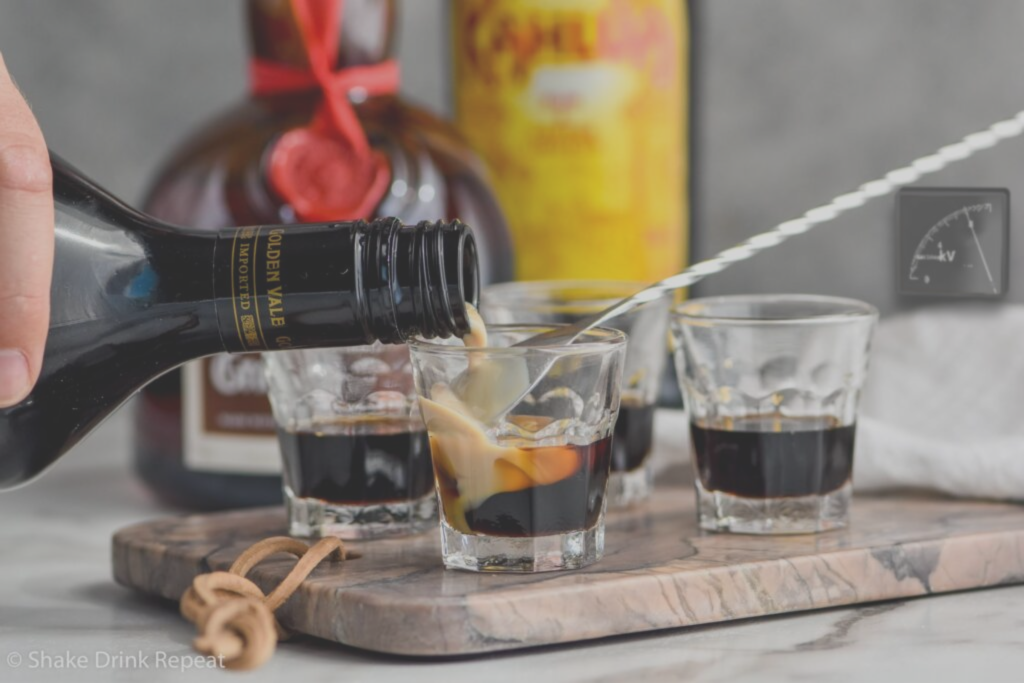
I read 8,kV
